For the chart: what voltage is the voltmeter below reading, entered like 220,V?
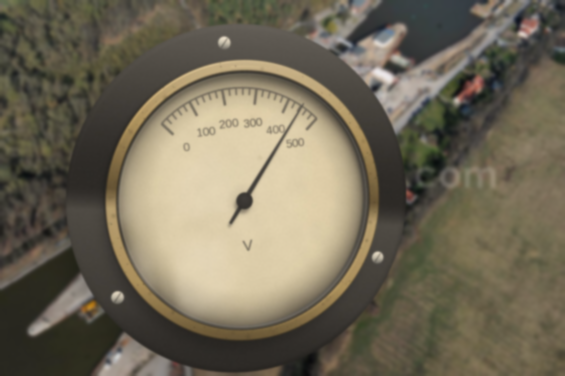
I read 440,V
